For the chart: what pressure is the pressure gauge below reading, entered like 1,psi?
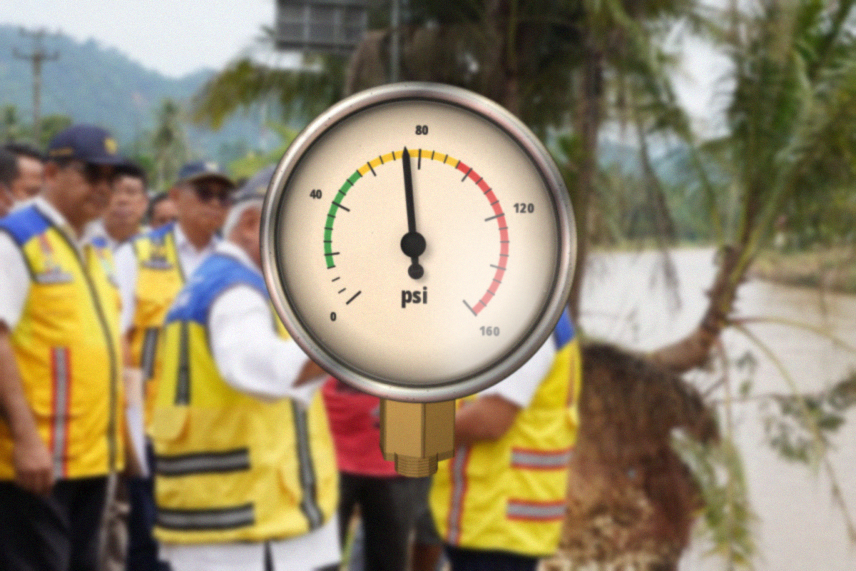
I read 75,psi
